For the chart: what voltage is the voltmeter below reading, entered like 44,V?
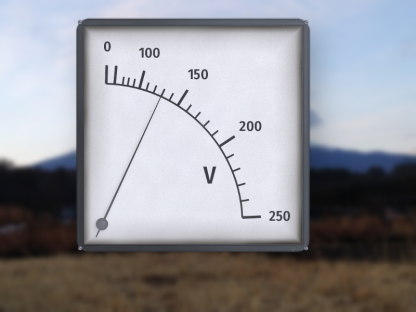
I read 130,V
